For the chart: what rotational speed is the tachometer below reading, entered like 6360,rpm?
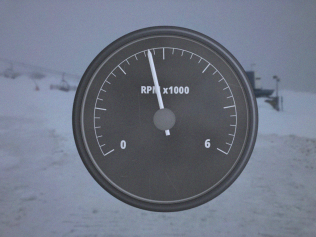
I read 2700,rpm
